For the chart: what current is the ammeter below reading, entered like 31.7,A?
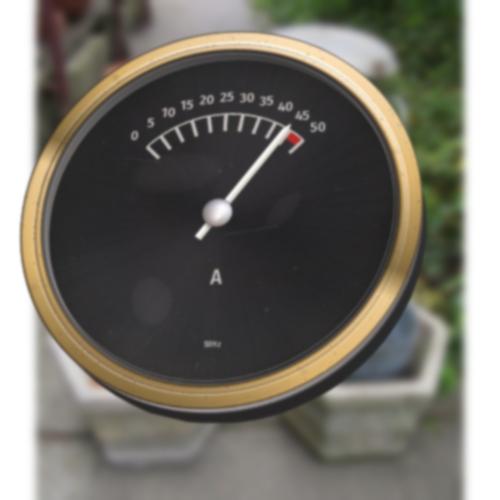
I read 45,A
